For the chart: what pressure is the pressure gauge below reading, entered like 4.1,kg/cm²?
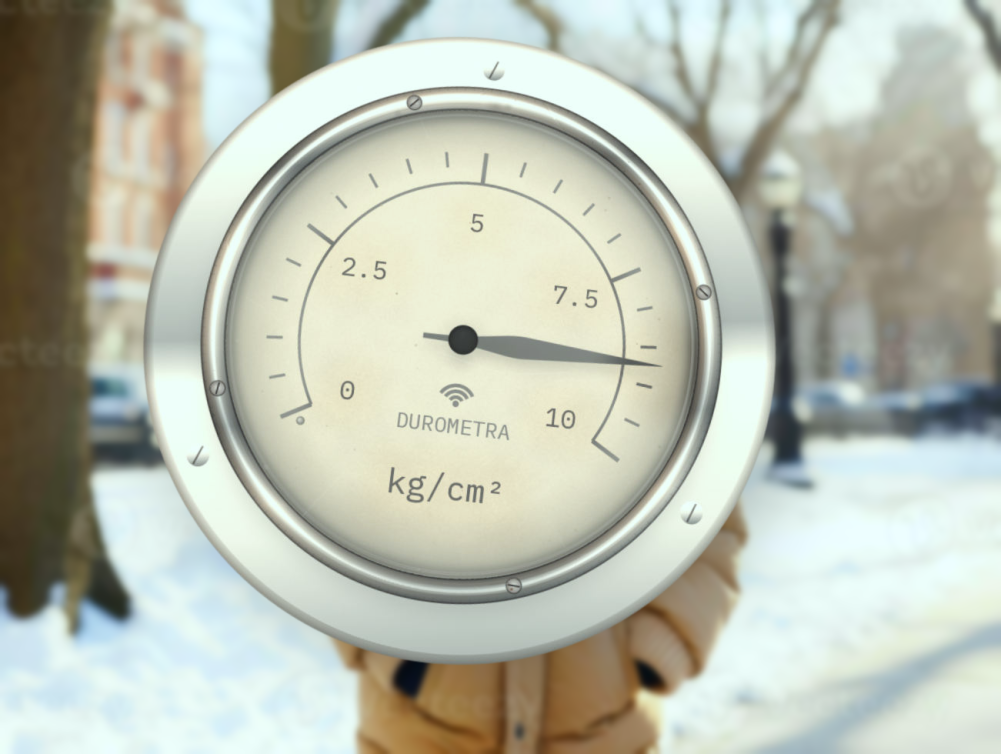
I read 8.75,kg/cm²
